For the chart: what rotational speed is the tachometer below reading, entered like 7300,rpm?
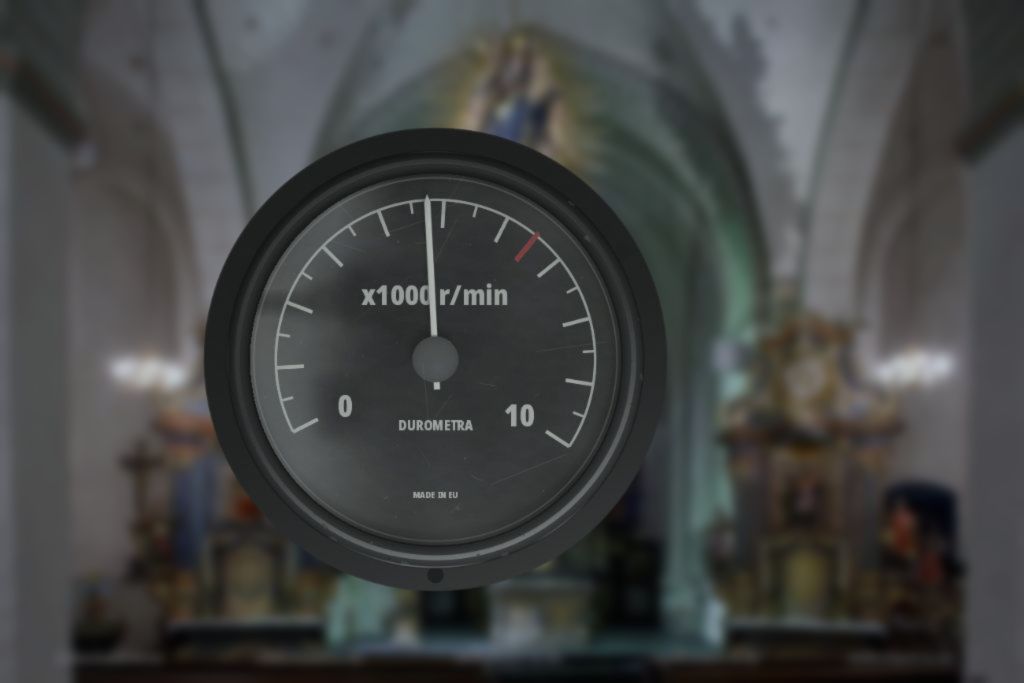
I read 4750,rpm
